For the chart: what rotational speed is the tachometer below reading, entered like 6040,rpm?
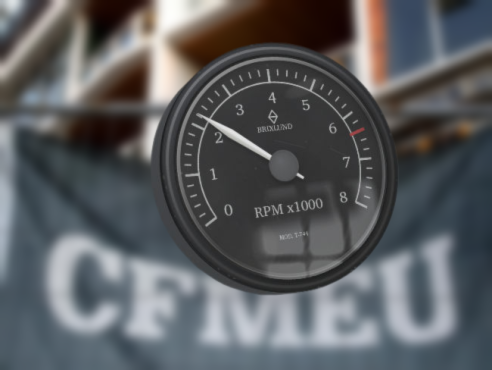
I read 2200,rpm
